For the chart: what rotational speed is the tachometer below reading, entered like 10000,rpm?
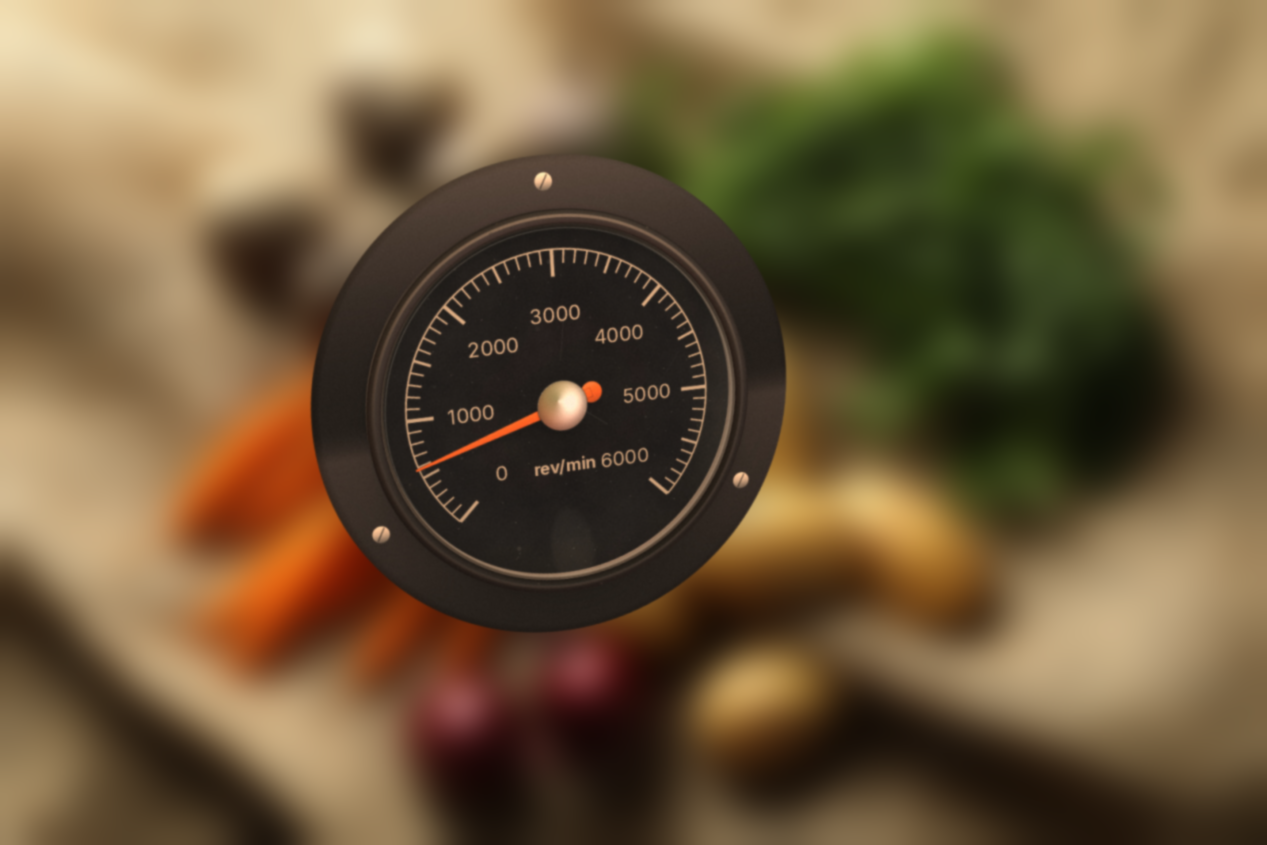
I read 600,rpm
